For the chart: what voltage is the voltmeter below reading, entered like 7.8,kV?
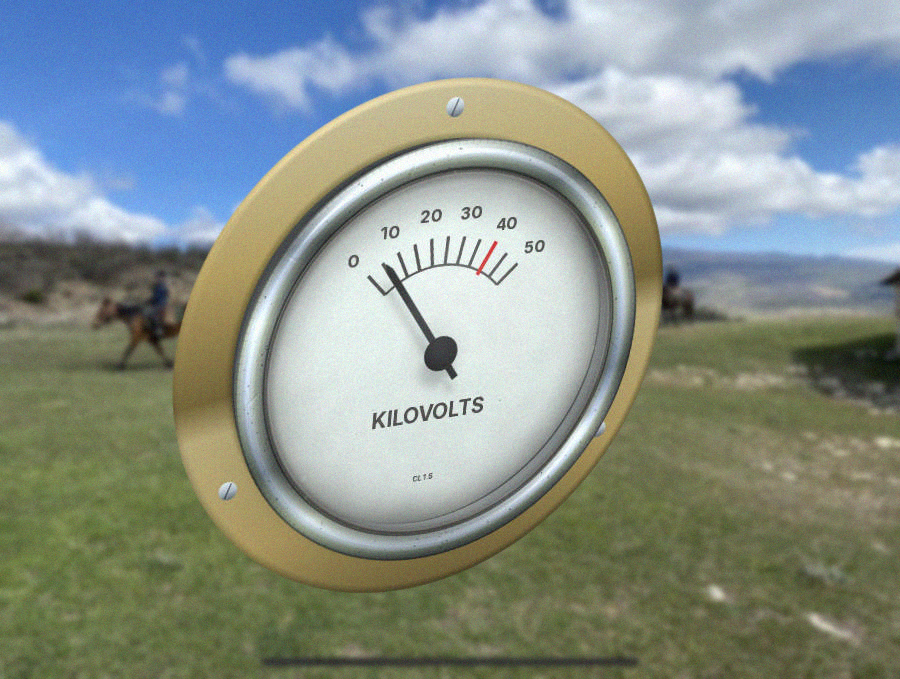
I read 5,kV
